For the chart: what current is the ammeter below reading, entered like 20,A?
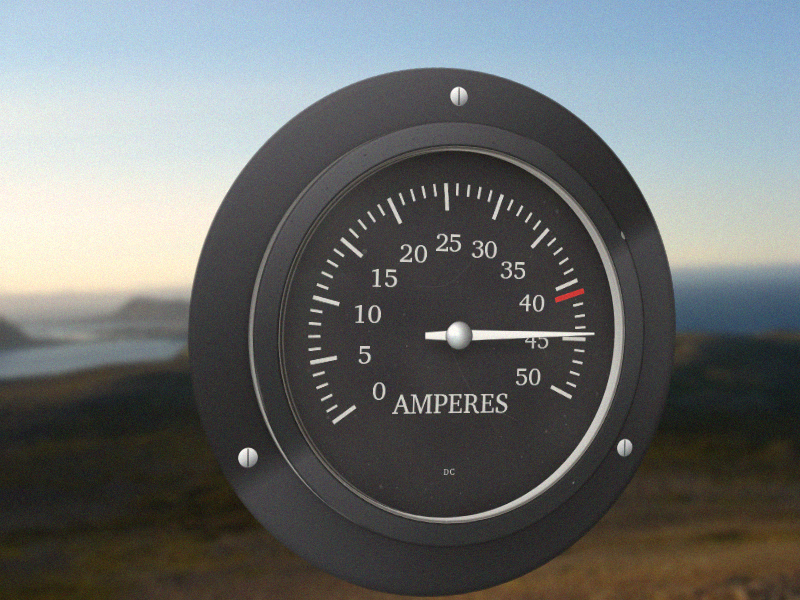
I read 44.5,A
